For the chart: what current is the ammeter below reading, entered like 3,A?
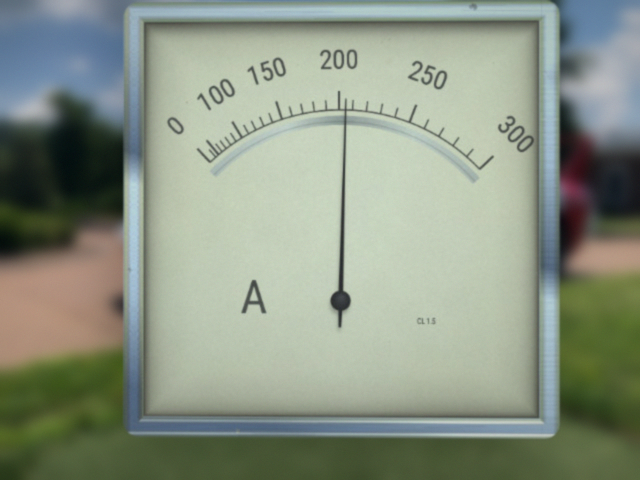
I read 205,A
